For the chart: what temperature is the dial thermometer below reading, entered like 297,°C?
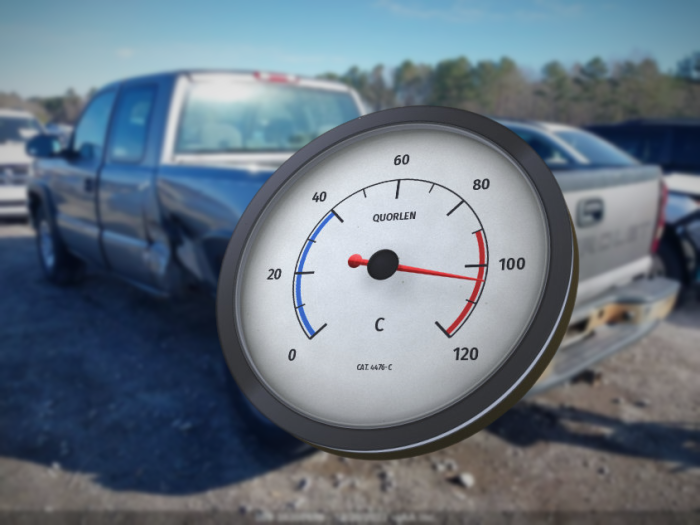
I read 105,°C
